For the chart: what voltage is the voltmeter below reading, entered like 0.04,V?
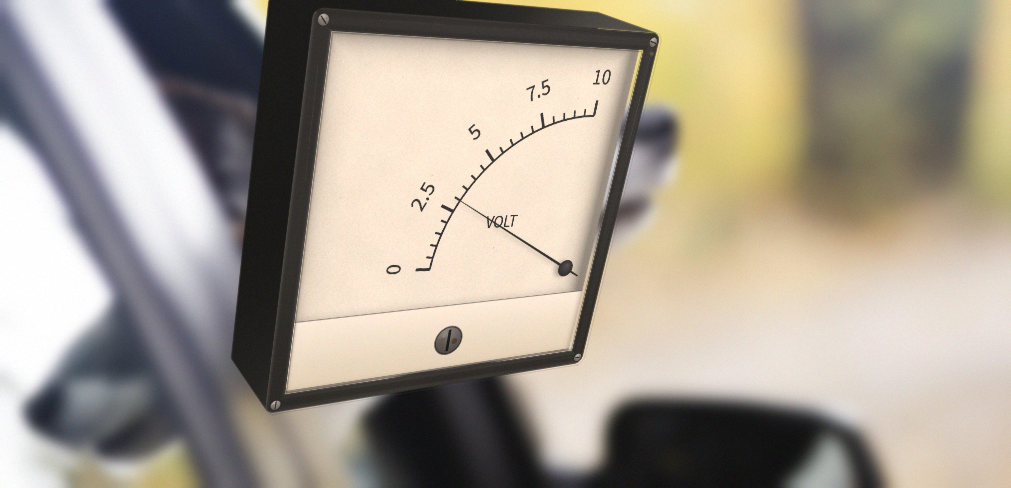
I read 3,V
